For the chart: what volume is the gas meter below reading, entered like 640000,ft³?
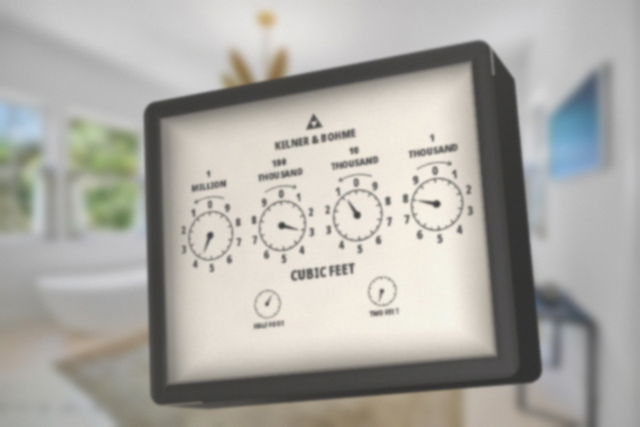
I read 430800,ft³
